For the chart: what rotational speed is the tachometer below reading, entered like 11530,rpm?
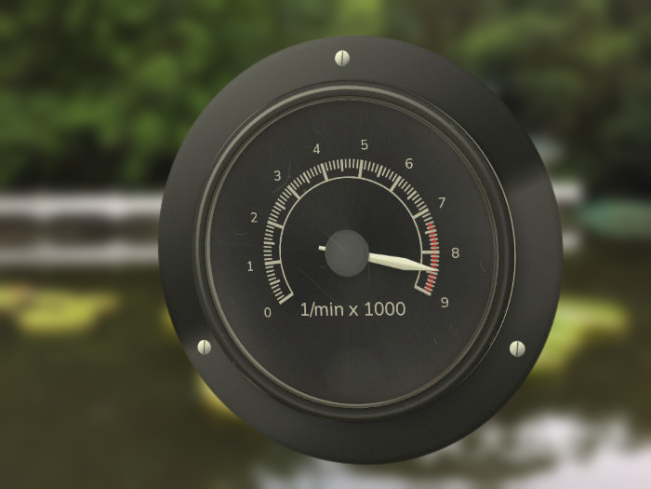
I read 8400,rpm
